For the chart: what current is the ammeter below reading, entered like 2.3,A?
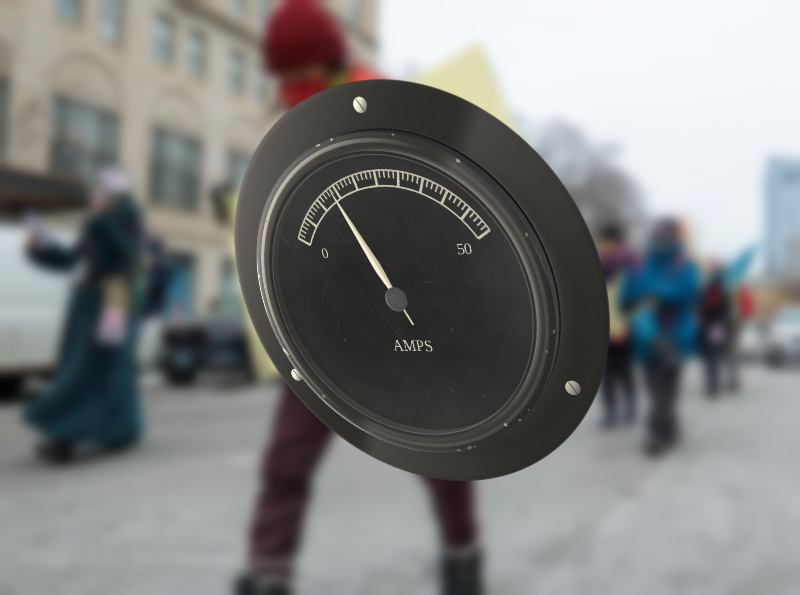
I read 15,A
